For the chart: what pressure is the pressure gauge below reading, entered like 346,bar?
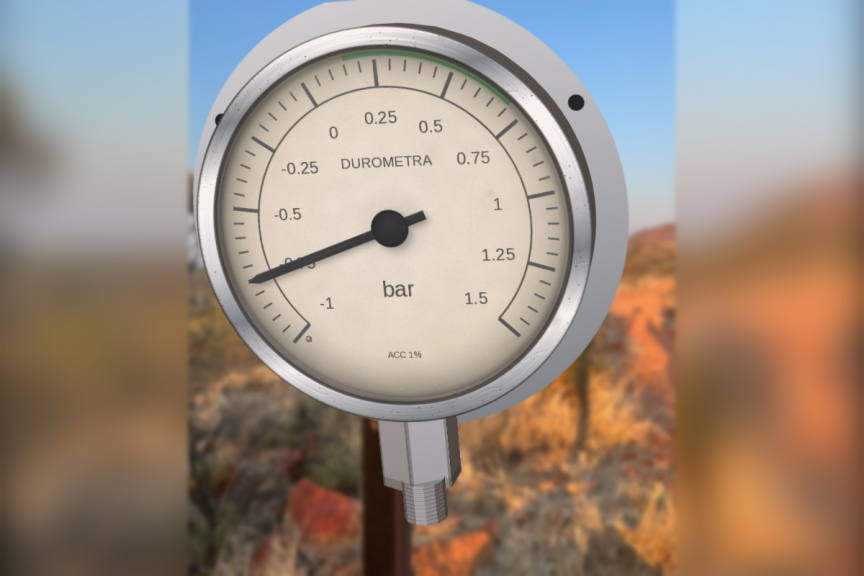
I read -0.75,bar
